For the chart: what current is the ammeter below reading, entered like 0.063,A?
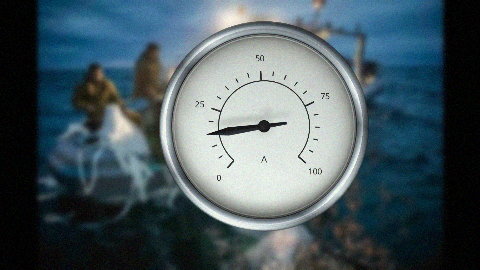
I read 15,A
